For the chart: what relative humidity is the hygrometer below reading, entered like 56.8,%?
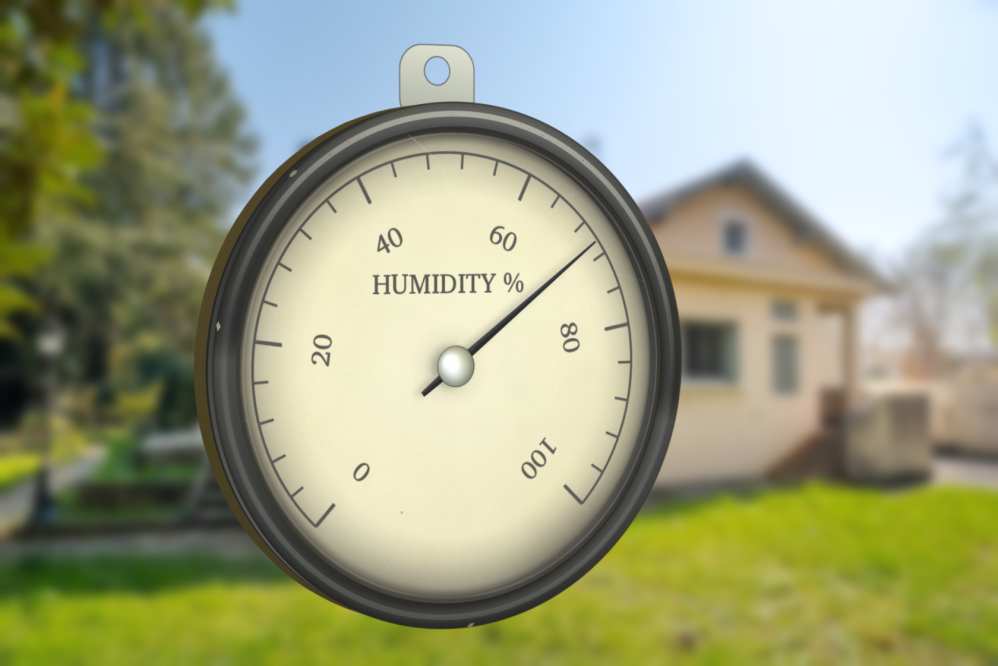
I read 70,%
